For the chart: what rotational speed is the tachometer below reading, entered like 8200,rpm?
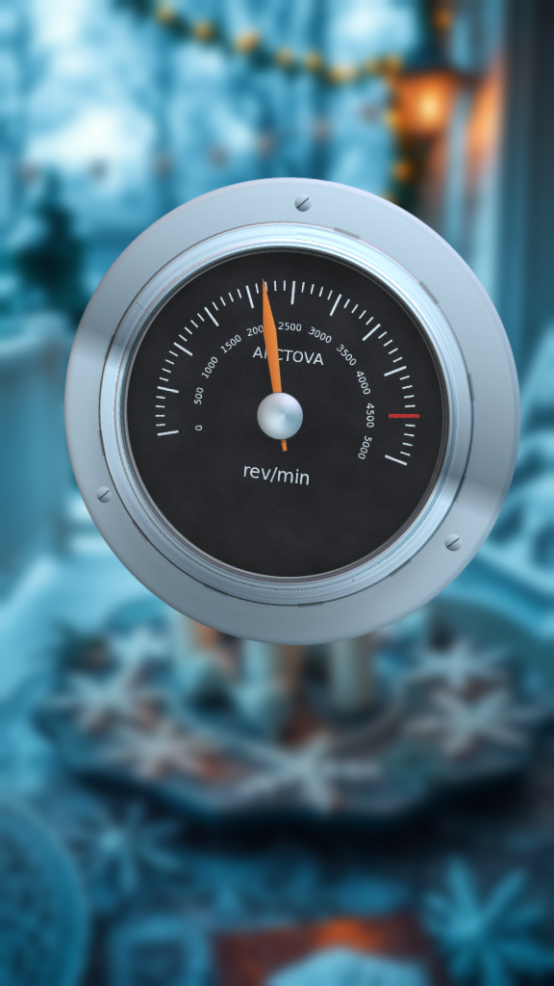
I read 2200,rpm
